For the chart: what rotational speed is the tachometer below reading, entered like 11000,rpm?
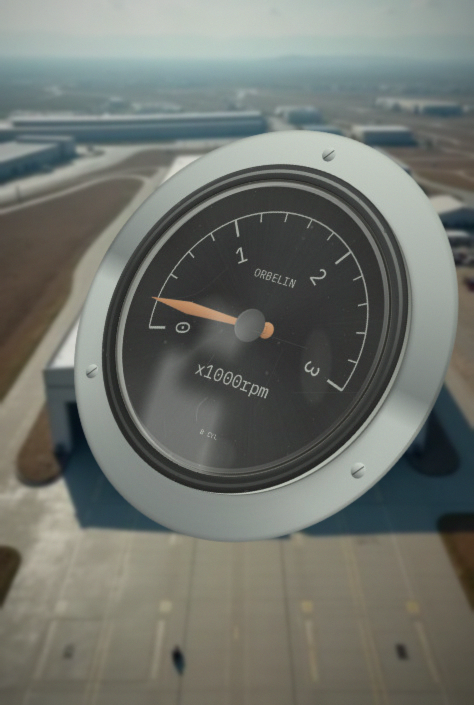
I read 200,rpm
